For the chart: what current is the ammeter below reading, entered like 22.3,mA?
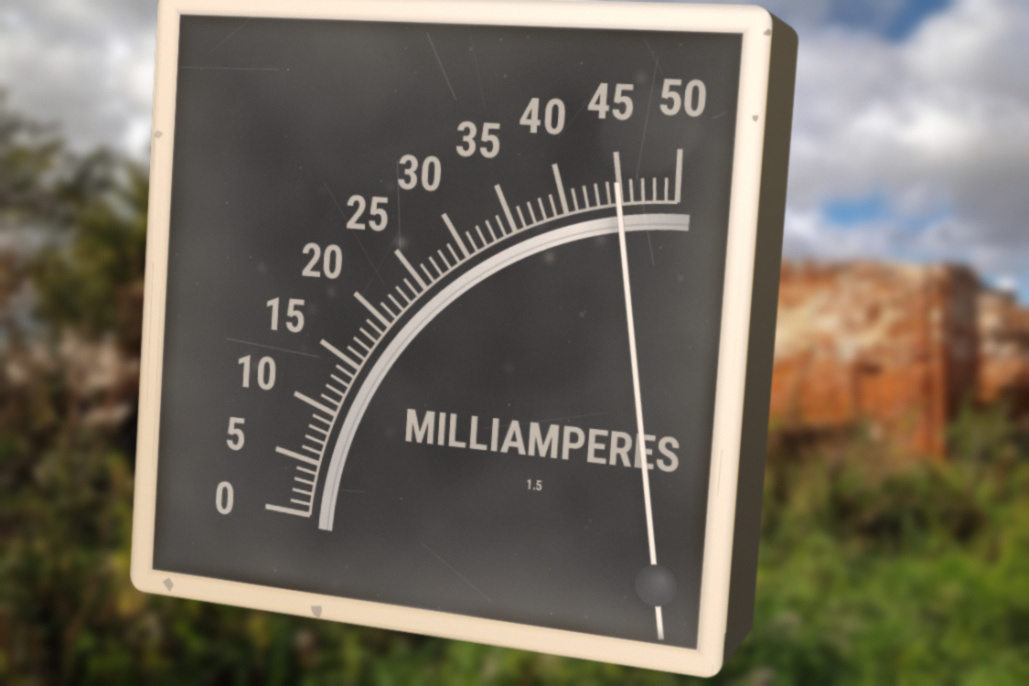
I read 45,mA
